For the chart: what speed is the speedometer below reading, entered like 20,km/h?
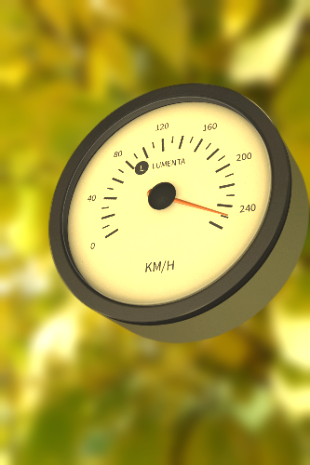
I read 250,km/h
